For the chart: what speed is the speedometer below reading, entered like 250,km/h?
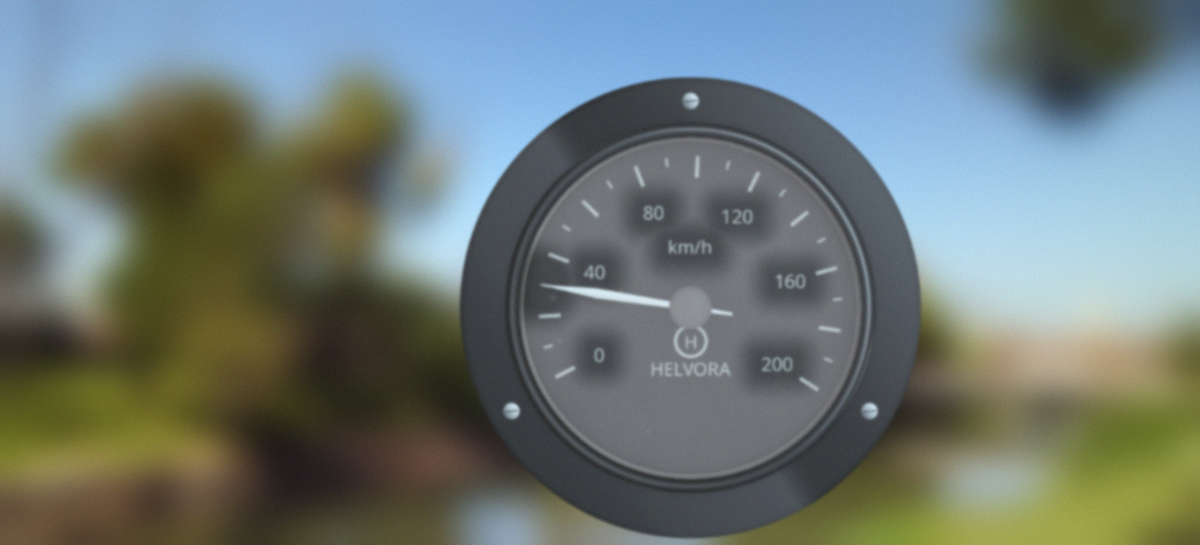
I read 30,km/h
